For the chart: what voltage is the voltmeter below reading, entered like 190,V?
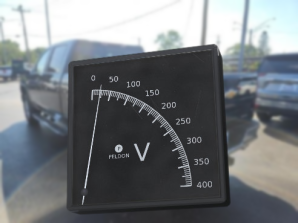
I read 25,V
